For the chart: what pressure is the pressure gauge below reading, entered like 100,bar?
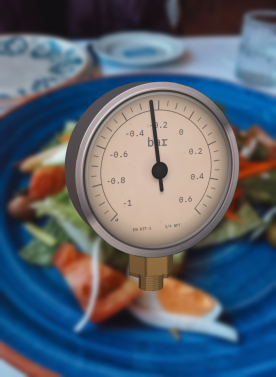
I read -0.25,bar
